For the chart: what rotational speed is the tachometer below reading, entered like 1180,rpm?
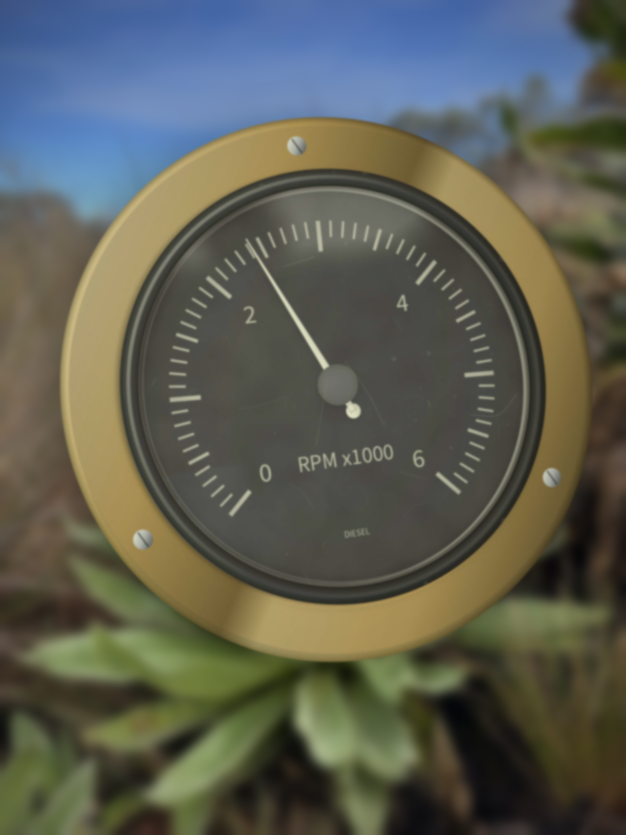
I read 2400,rpm
